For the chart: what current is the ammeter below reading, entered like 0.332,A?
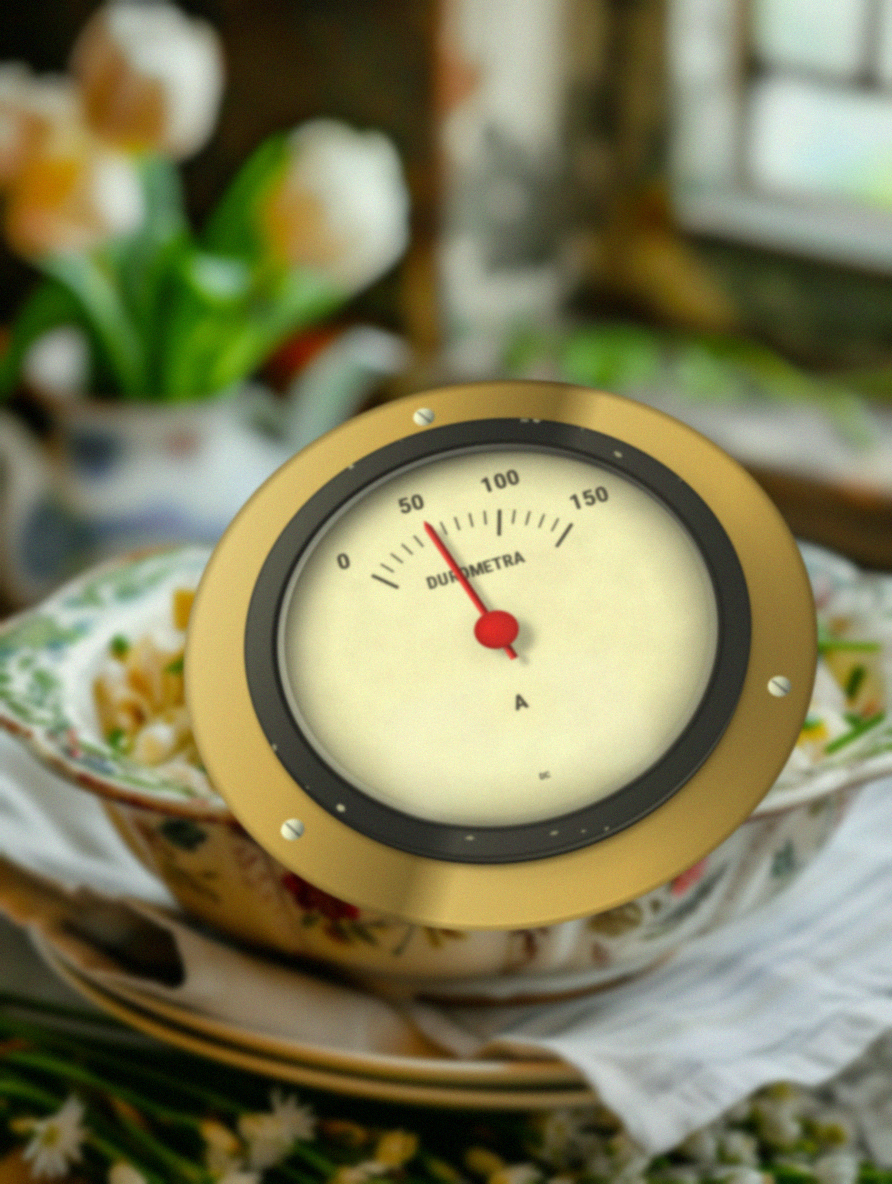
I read 50,A
